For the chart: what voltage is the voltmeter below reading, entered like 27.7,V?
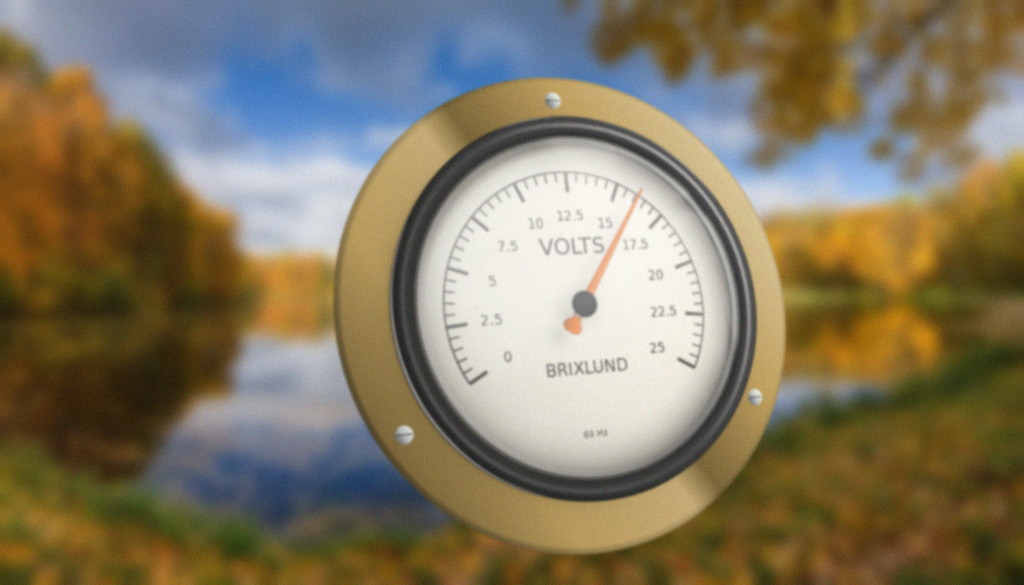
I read 16,V
